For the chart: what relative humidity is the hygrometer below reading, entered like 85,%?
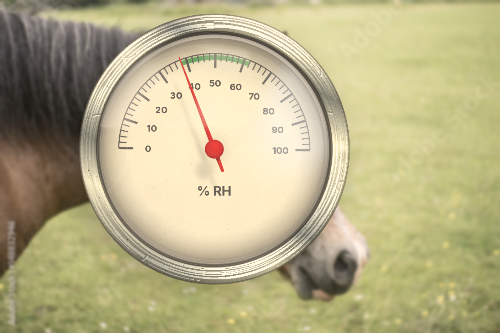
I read 38,%
